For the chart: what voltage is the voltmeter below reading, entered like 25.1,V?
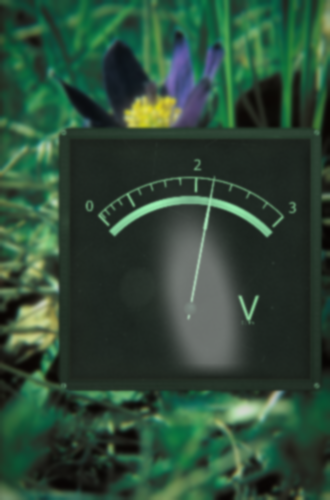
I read 2.2,V
